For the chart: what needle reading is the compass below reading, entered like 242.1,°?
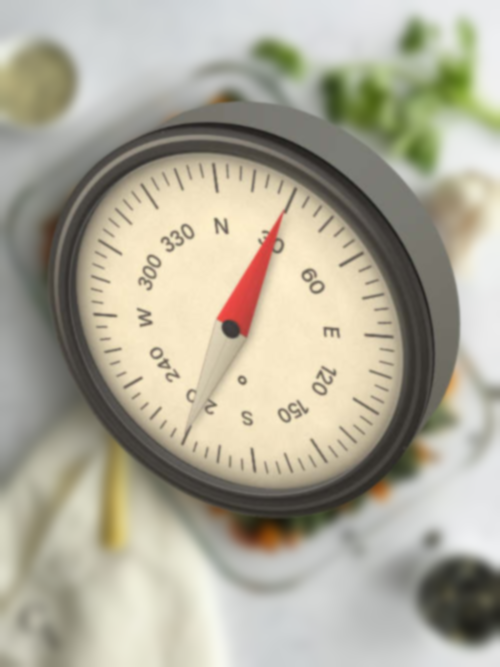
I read 30,°
